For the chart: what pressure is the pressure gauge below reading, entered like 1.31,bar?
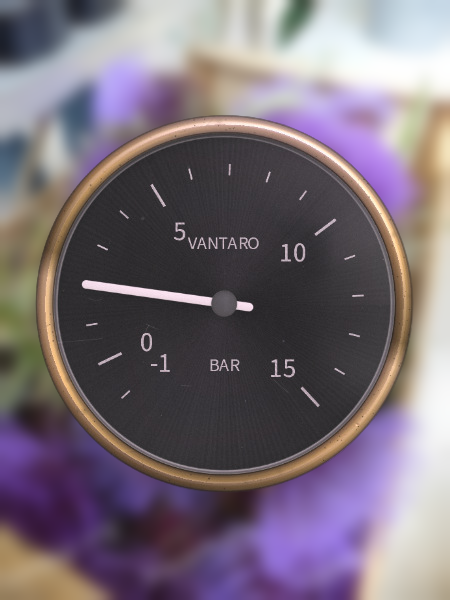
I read 2,bar
